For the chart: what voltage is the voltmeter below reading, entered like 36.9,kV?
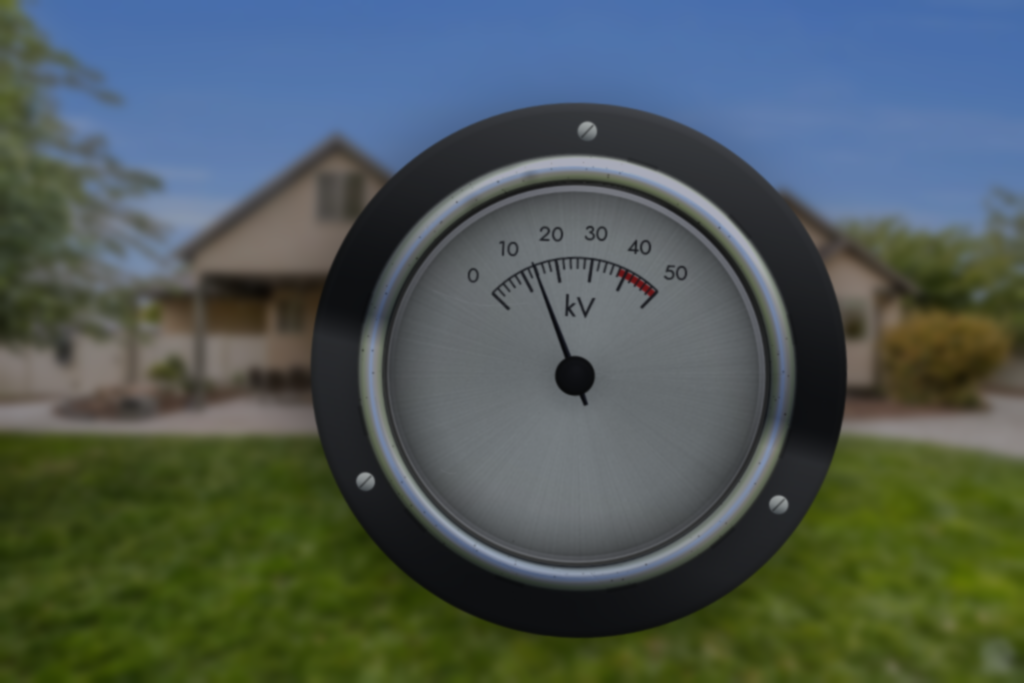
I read 14,kV
